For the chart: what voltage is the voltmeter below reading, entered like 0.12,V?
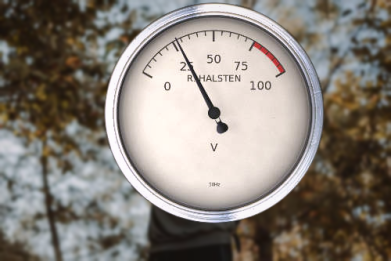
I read 27.5,V
